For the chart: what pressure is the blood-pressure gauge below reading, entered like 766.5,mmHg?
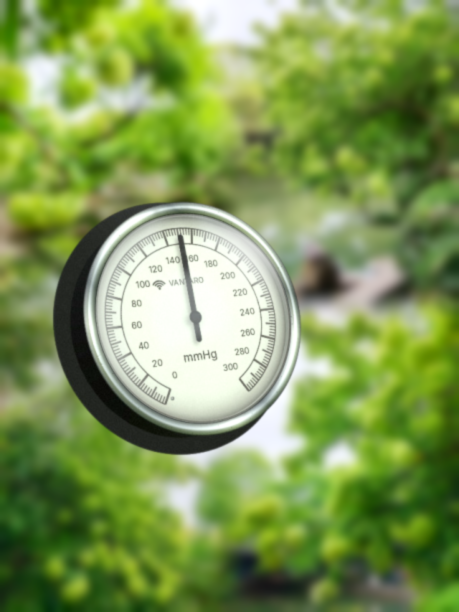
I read 150,mmHg
